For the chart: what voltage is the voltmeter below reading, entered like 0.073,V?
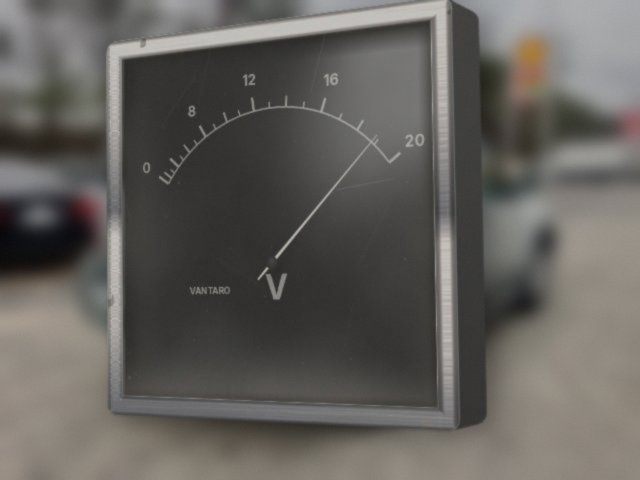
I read 19,V
